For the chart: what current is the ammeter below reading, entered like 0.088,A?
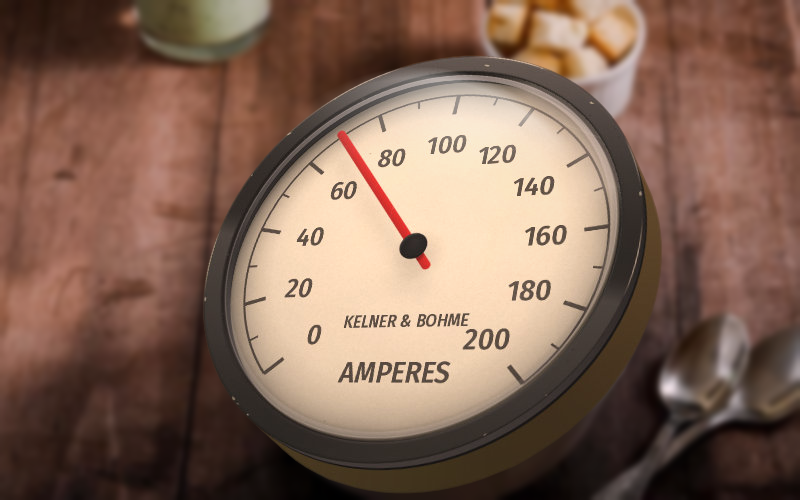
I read 70,A
